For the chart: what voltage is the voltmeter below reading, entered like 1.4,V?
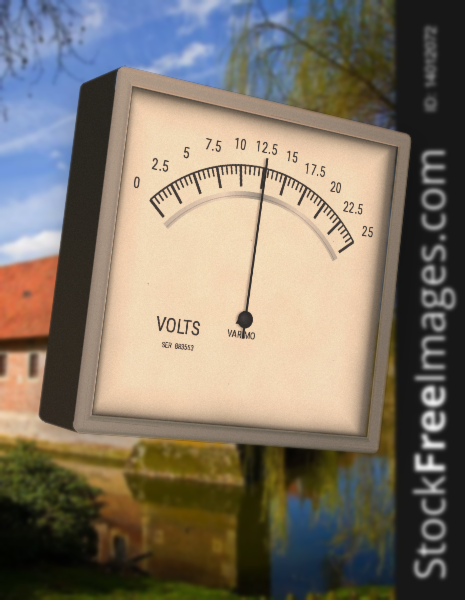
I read 12.5,V
